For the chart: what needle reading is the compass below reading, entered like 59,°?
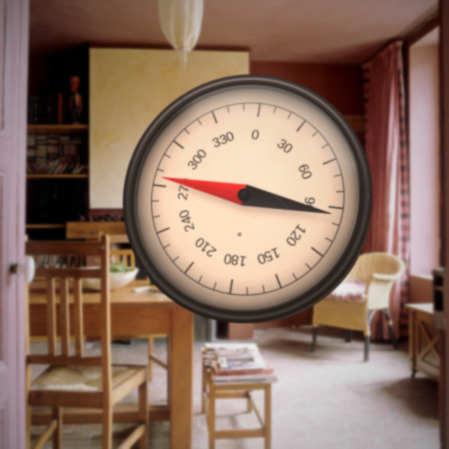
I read 275,°
